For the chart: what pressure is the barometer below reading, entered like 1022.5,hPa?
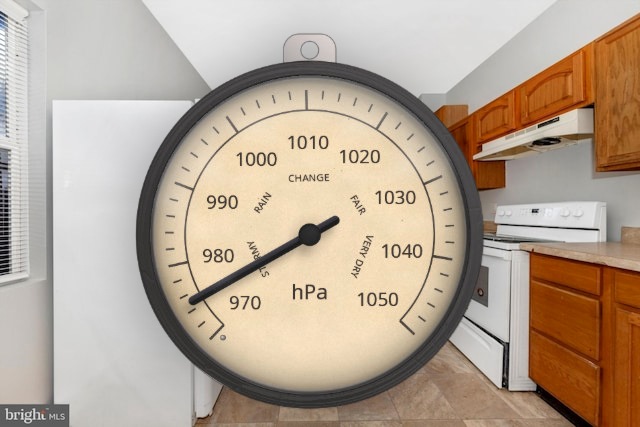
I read 975,hPa
